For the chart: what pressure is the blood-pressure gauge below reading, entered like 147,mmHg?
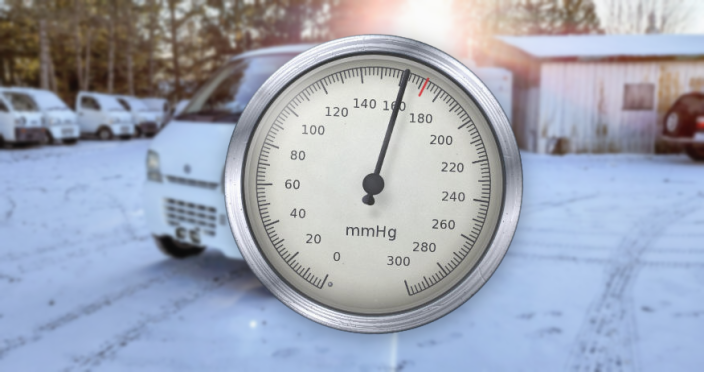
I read 162,mmHg
